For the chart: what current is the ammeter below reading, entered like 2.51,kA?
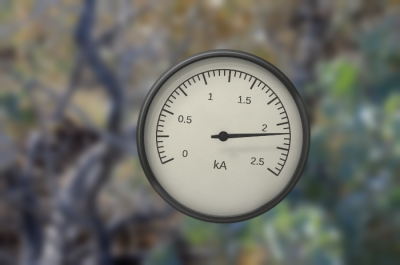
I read 2.1,kA
